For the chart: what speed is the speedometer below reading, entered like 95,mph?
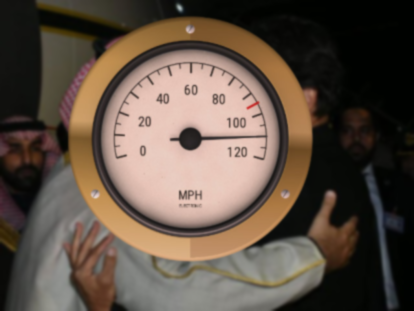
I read 110,mph
